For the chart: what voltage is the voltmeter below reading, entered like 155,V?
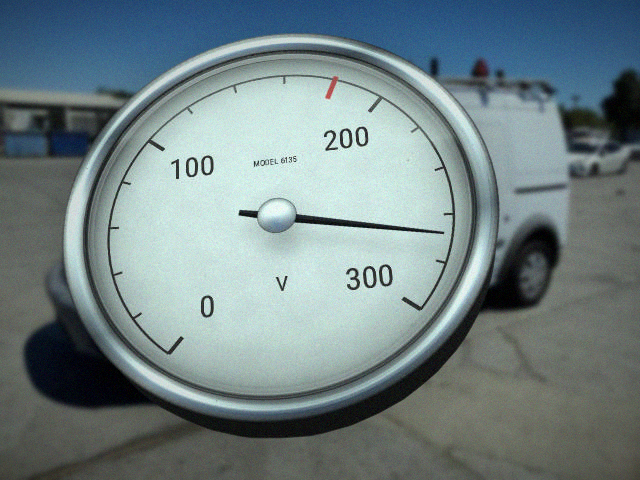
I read 270,V
